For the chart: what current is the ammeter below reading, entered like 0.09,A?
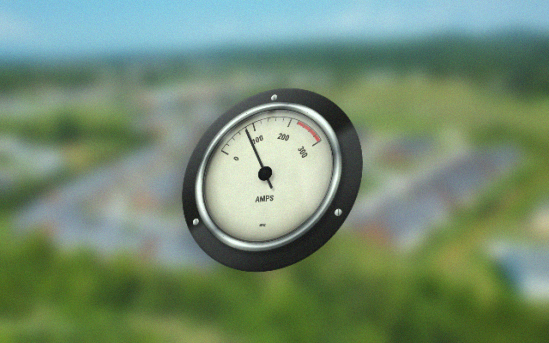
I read 80,A
